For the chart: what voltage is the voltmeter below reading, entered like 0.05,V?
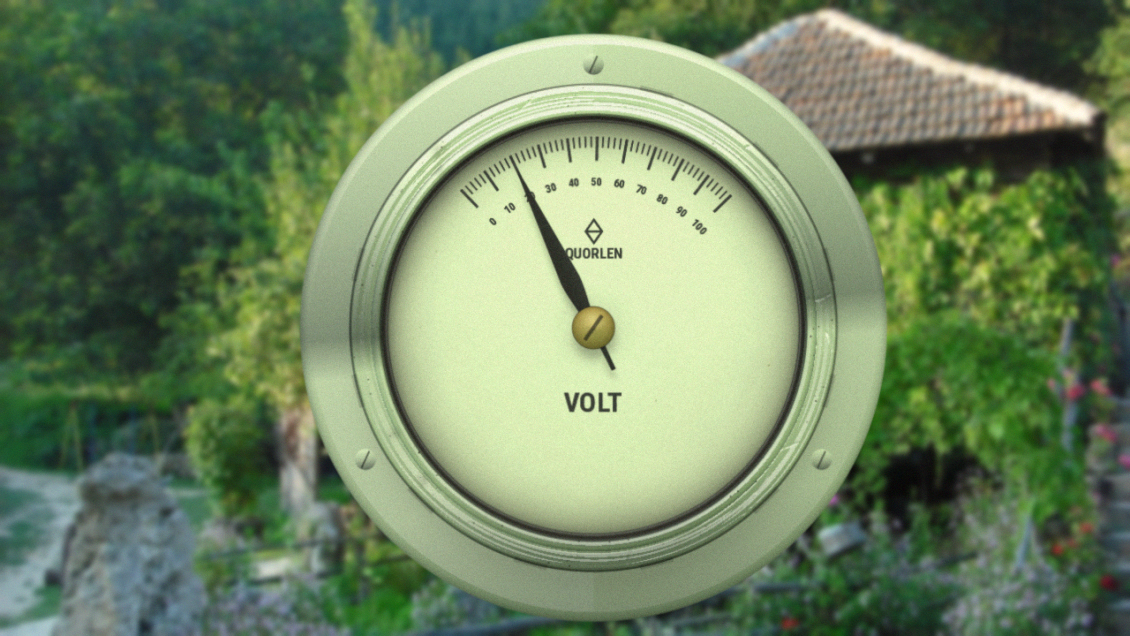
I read 20,V
